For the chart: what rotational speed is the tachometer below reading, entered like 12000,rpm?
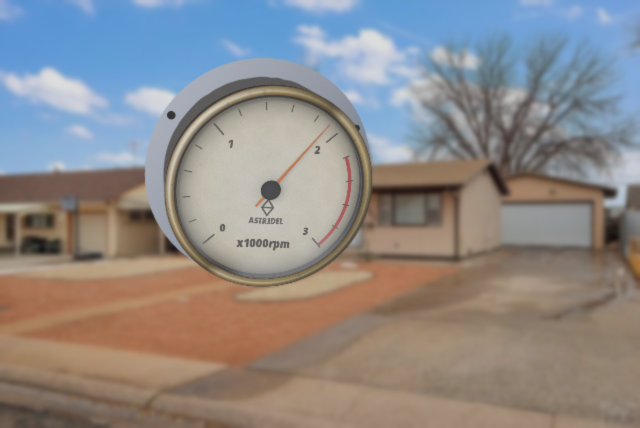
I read 1900,rpm
